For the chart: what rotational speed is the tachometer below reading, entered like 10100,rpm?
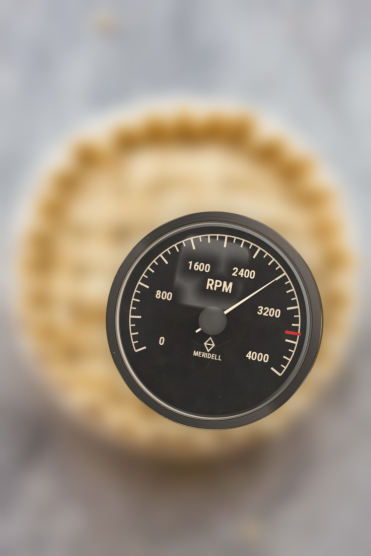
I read 2800,rpm
